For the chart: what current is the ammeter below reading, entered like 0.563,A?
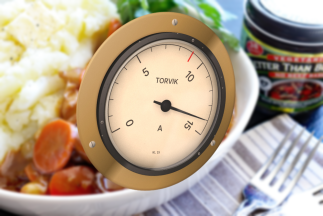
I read 14,A
